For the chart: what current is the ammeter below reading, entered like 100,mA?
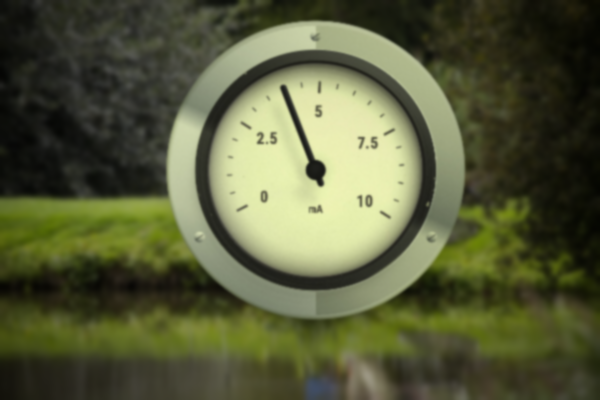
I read 4,mA
